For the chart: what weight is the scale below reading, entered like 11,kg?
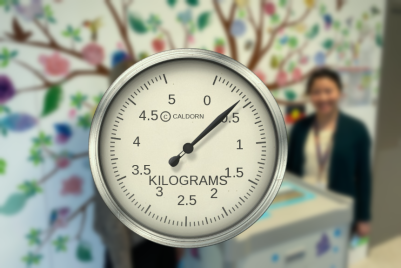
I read 0.4,kg
